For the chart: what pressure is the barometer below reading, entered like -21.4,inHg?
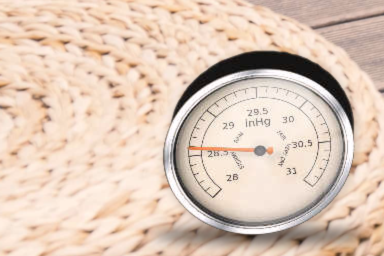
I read 28.6,inHg
